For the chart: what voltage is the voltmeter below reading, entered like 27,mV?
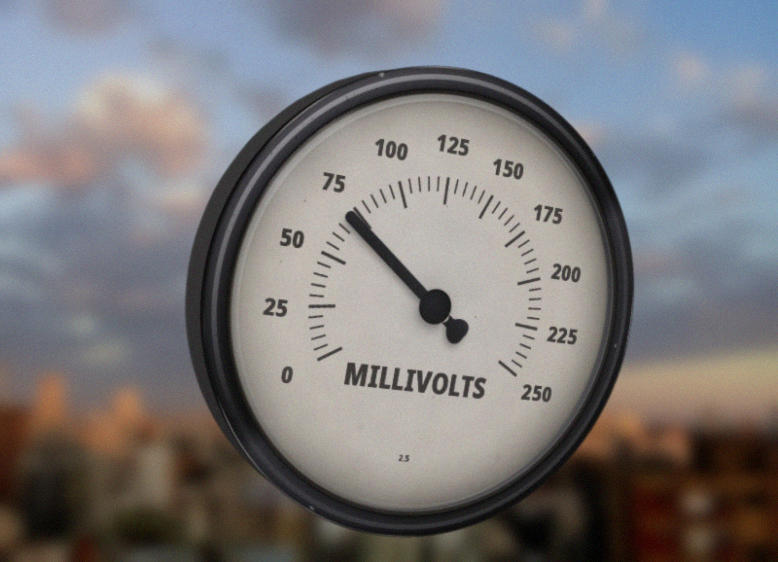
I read 70,mV
